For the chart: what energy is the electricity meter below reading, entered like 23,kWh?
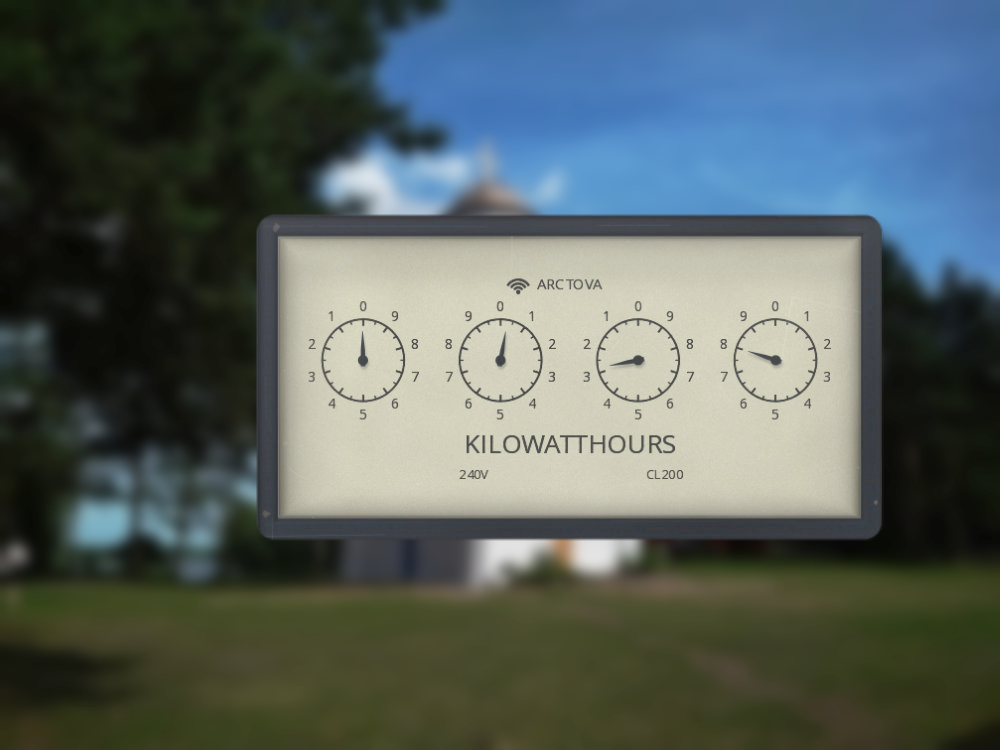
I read 28,kWh
